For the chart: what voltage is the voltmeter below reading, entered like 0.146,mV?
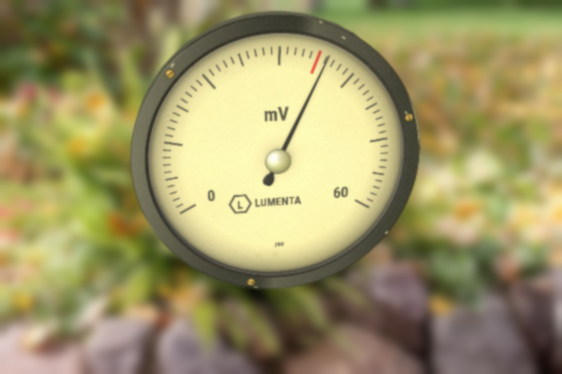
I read 36,mV
